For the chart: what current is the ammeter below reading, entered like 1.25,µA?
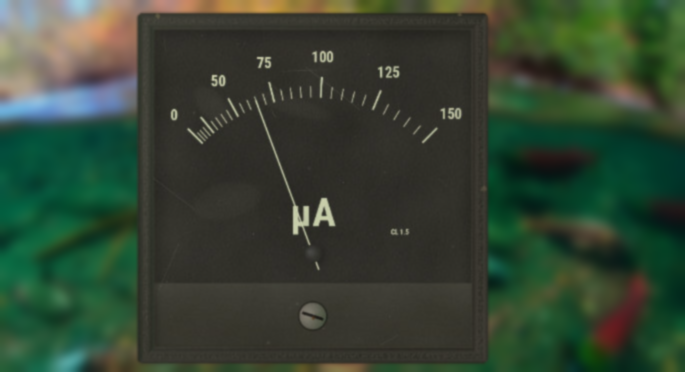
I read 65,µA
